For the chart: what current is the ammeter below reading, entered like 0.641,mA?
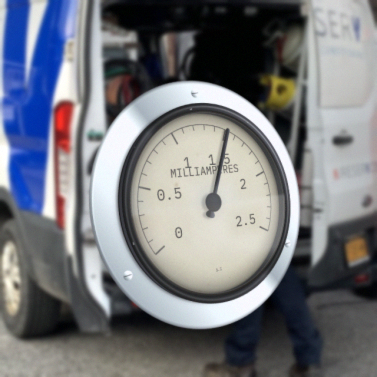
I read 1.5,mA
